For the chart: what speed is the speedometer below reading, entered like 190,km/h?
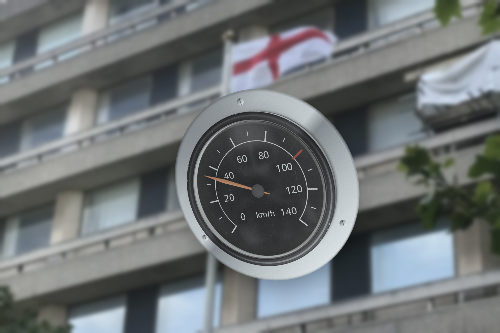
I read 35,km/h
